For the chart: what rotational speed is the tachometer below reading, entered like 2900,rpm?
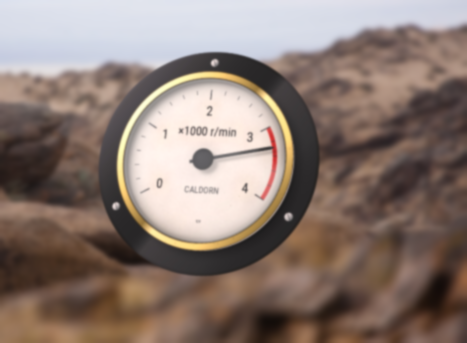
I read 3300,rpm
